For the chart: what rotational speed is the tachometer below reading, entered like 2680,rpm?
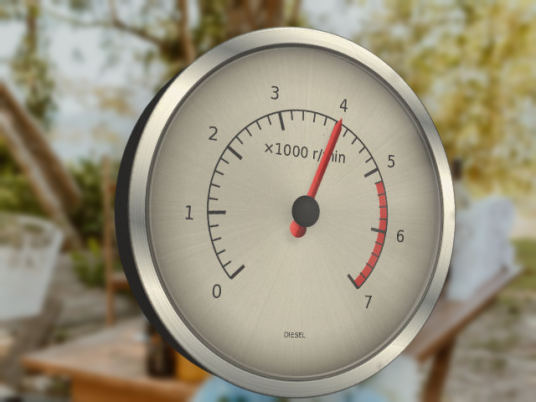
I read 4000,rpm
